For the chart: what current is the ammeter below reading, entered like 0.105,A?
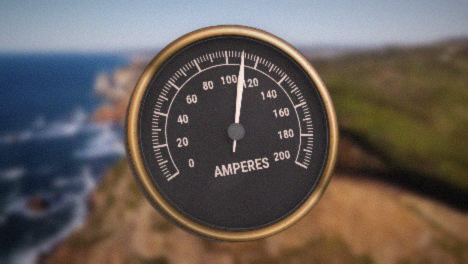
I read 110,A
